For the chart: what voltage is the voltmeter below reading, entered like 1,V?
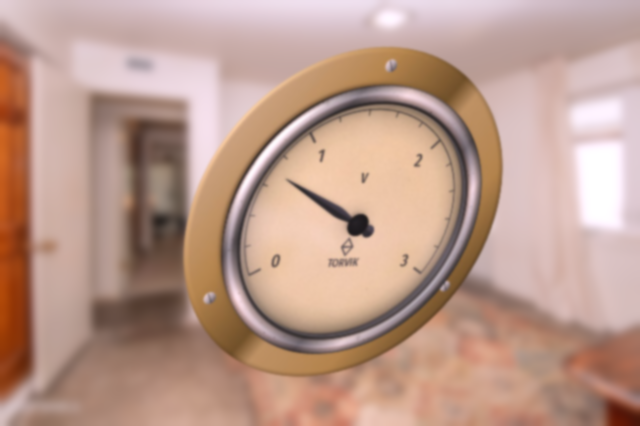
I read 0.7,V
